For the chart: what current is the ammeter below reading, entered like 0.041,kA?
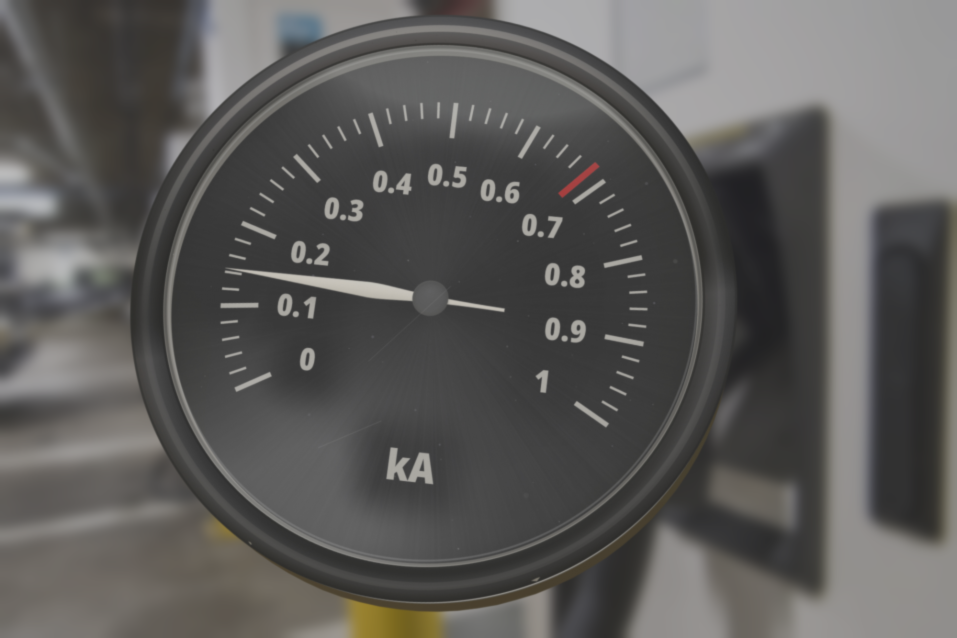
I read 0.14,kA
